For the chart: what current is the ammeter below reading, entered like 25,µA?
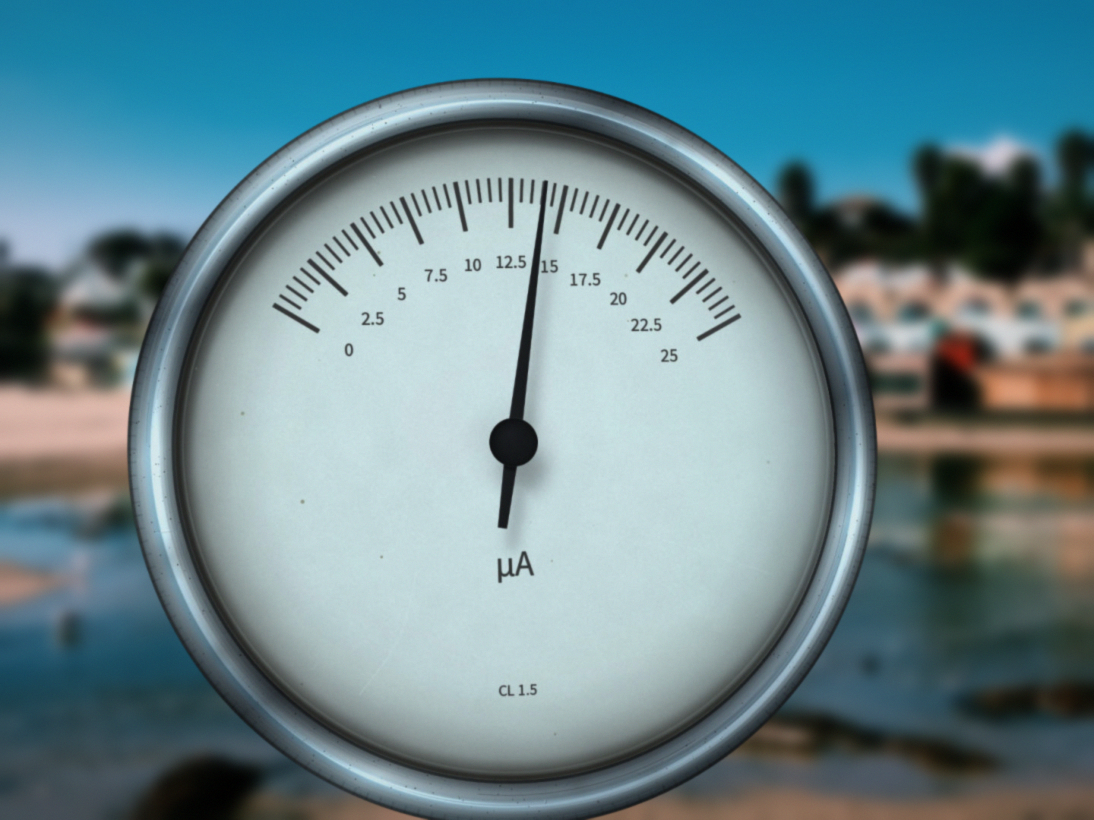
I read 14,µA
